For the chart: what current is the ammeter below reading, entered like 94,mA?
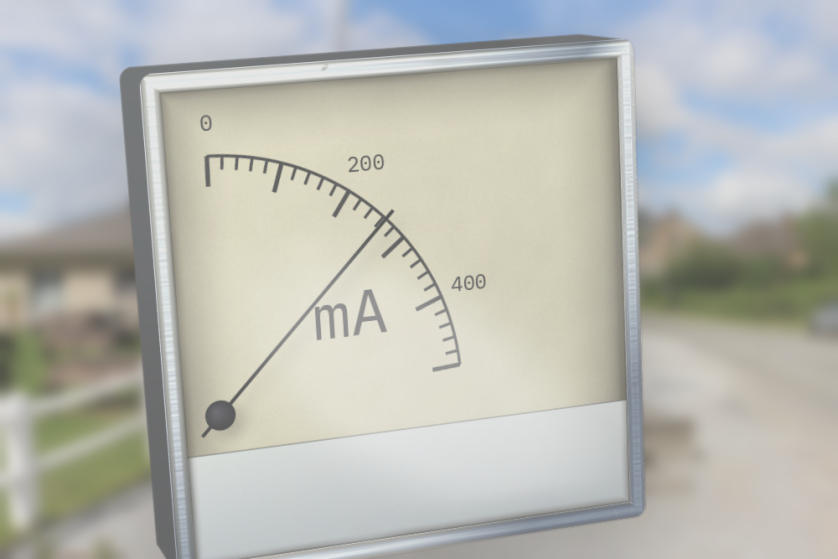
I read 260,mA
